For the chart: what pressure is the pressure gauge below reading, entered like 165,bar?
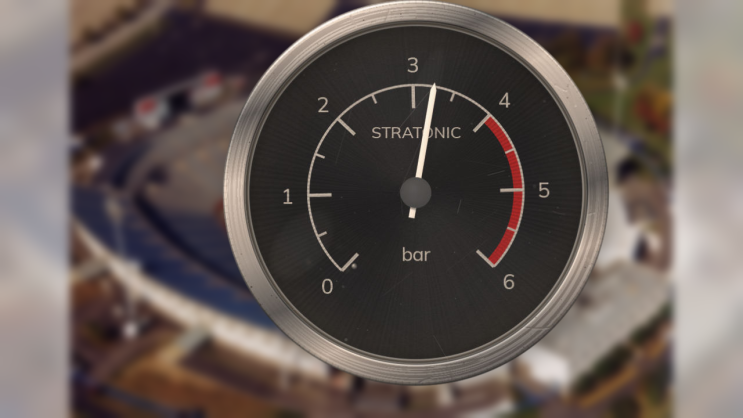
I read 3.25,bar
